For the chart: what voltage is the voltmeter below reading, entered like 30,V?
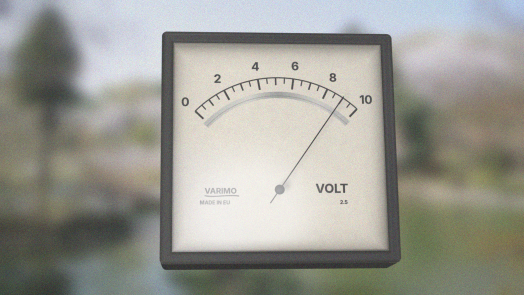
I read 9,V
